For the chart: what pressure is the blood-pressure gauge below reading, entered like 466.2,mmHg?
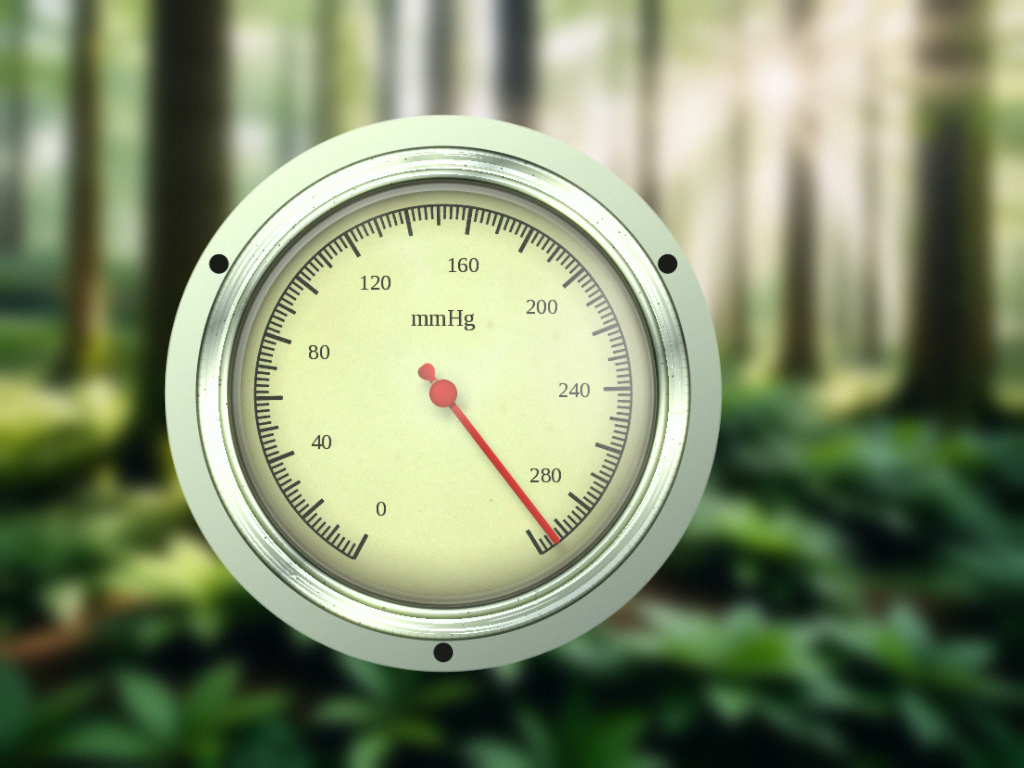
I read 294,mmHg
